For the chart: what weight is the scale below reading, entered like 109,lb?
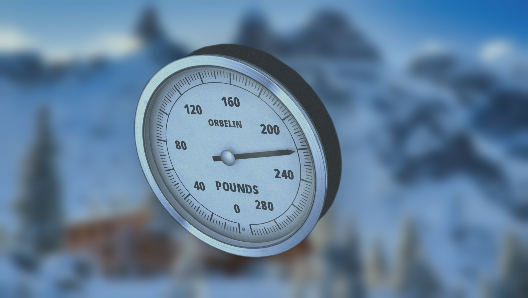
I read 220,lb
